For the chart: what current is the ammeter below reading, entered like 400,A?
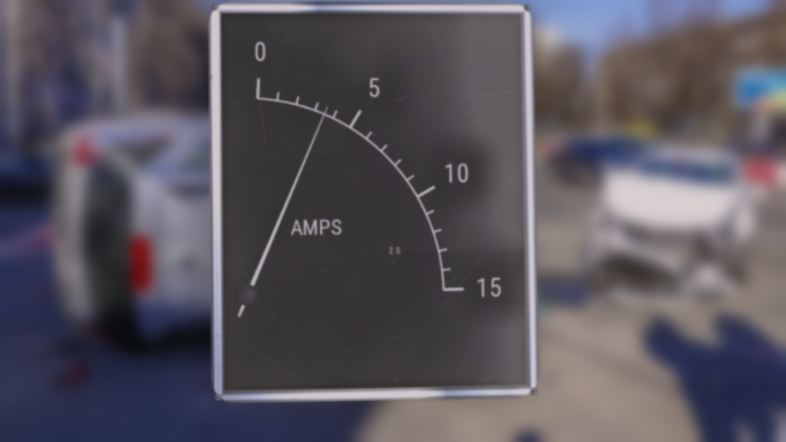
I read 3.5,A
